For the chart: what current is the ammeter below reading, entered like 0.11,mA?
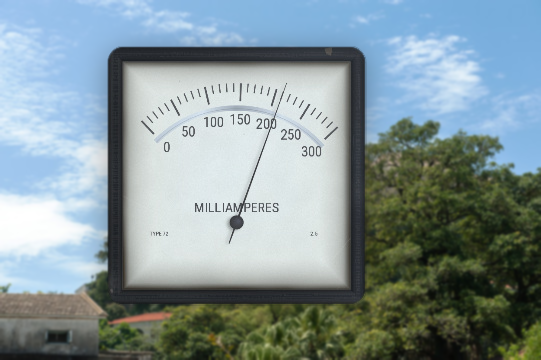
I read 210,mA
